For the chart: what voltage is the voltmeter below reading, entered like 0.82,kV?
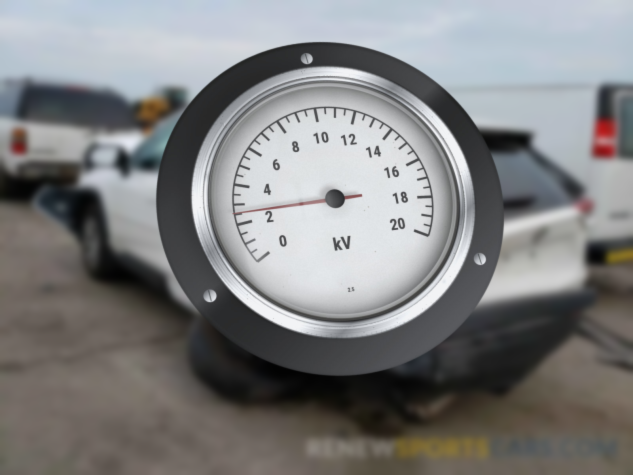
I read 2.5,kV
